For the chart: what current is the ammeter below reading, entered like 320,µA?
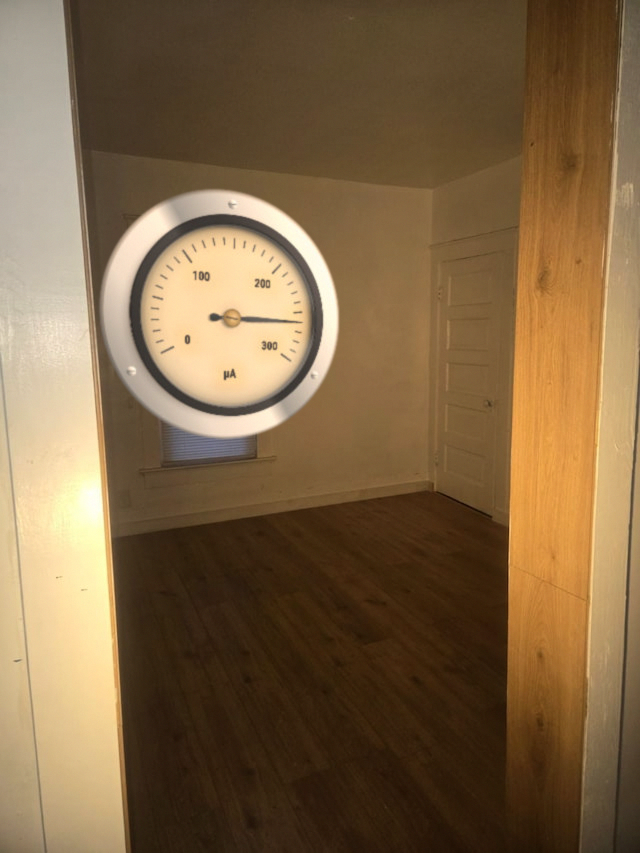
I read 260,µA
